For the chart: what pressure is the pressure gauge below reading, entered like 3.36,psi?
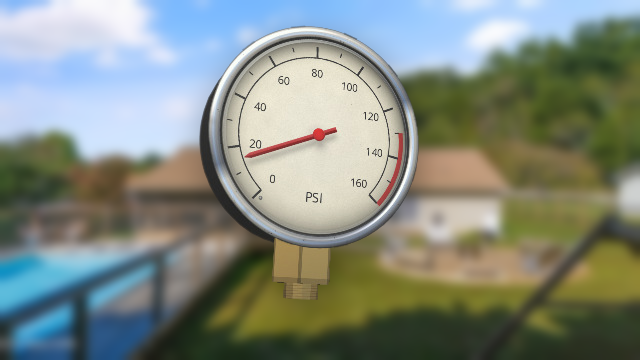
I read 15,psi
